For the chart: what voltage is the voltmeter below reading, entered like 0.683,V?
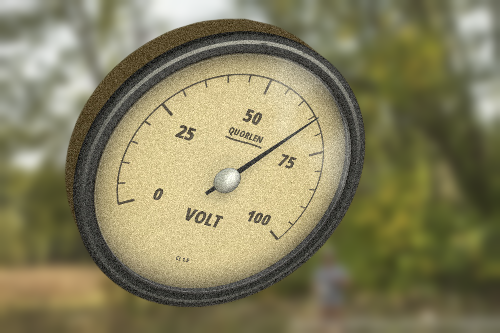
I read 65,V
